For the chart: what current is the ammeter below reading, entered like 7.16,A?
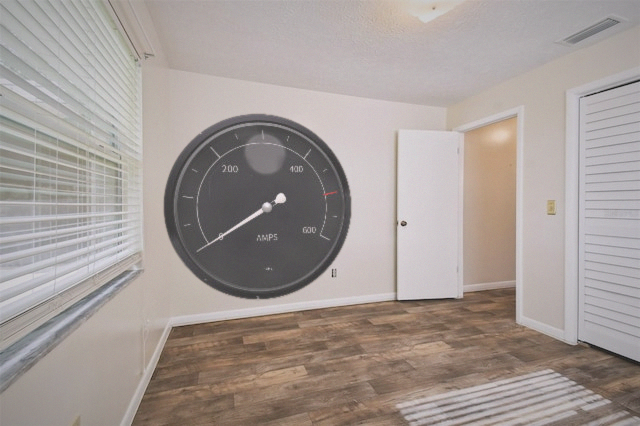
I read 0,A
